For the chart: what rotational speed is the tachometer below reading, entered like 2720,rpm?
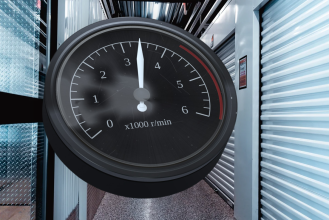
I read 3400,rpm
